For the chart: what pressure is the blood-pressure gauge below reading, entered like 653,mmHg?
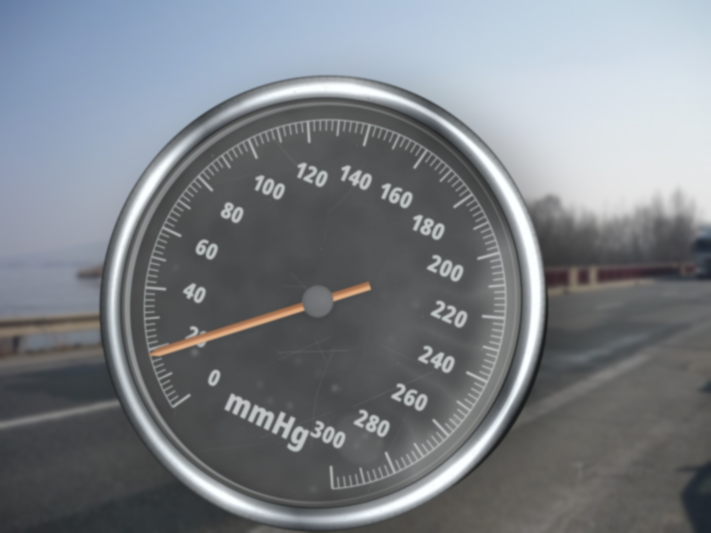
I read 18,mmHg
